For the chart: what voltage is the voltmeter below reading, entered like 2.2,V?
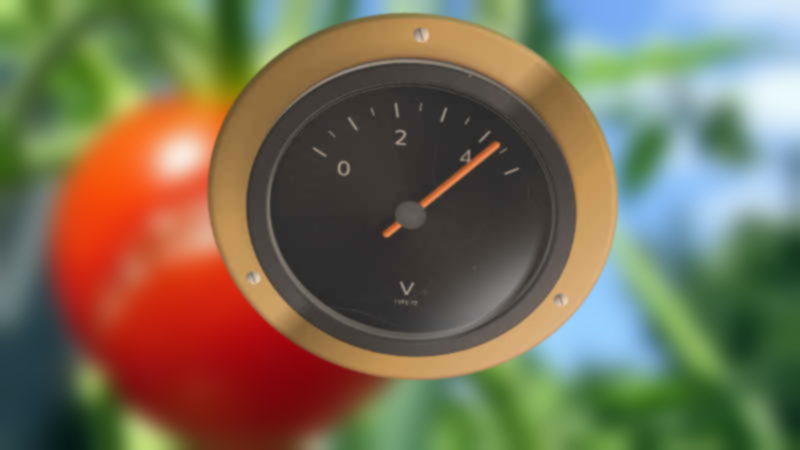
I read 4.25,V
